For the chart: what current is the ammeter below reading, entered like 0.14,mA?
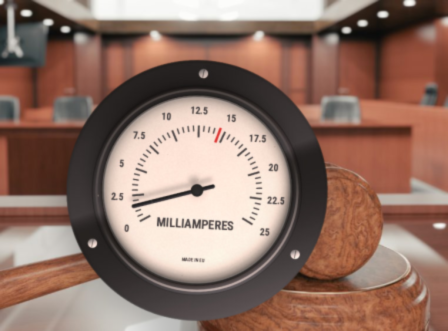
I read 1.5,mA
